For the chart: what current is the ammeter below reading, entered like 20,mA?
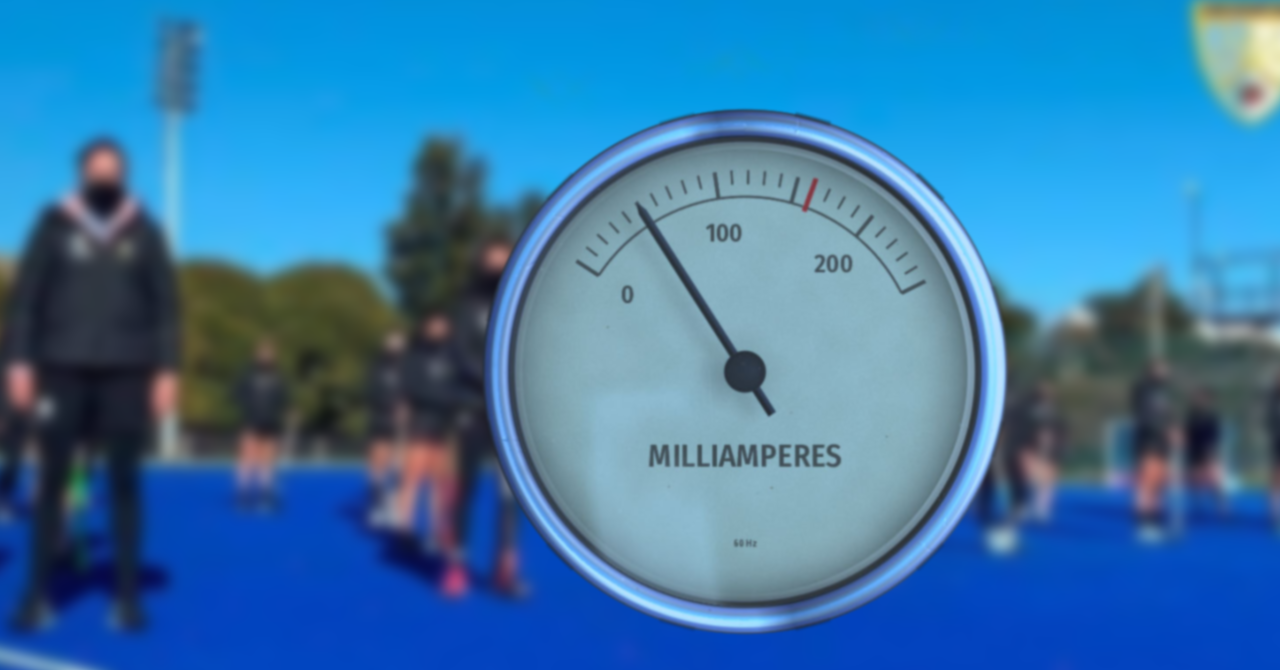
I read 50,mA
